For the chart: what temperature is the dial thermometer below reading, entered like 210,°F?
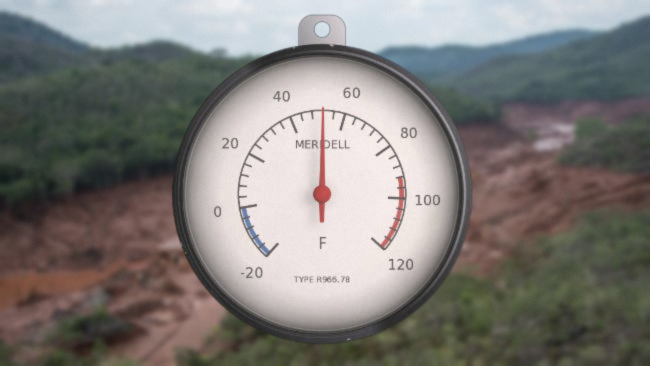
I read 52,°F
